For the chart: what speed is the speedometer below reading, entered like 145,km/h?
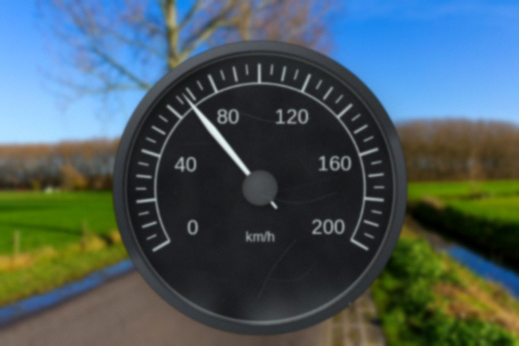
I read 67.5,km/h
